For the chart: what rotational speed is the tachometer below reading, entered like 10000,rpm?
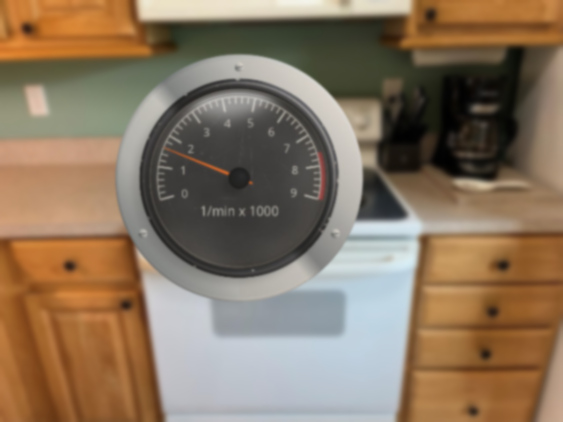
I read 1600,rpm
